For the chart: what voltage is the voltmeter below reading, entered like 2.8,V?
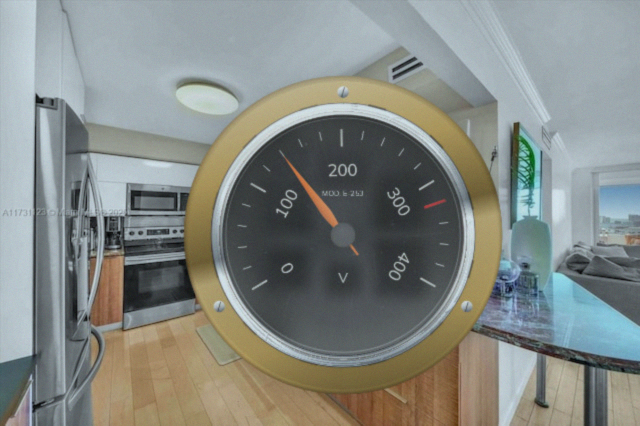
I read 140,V
